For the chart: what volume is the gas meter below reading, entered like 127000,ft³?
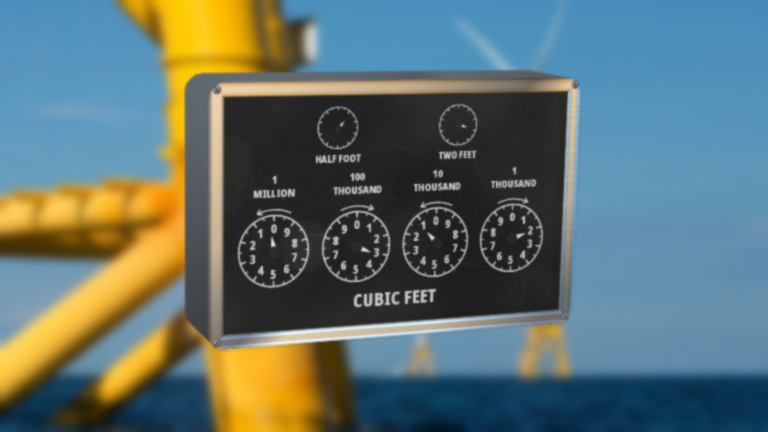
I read 31200,ft³
